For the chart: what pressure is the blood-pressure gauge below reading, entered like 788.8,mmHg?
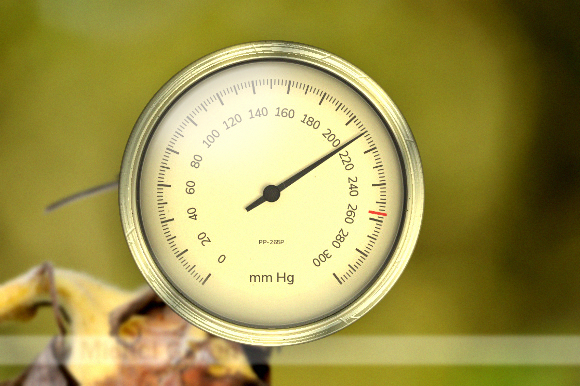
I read 210,mmHg
